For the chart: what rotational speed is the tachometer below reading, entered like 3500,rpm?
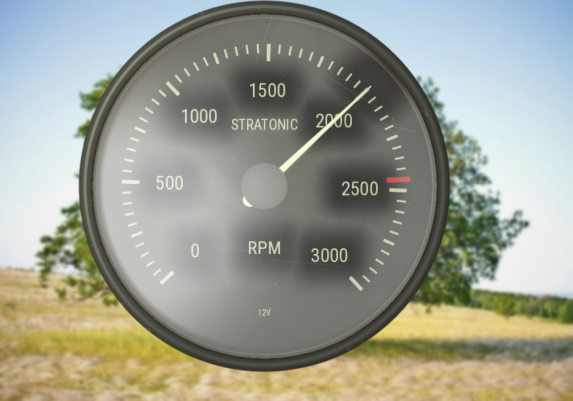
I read 2000,rpm
